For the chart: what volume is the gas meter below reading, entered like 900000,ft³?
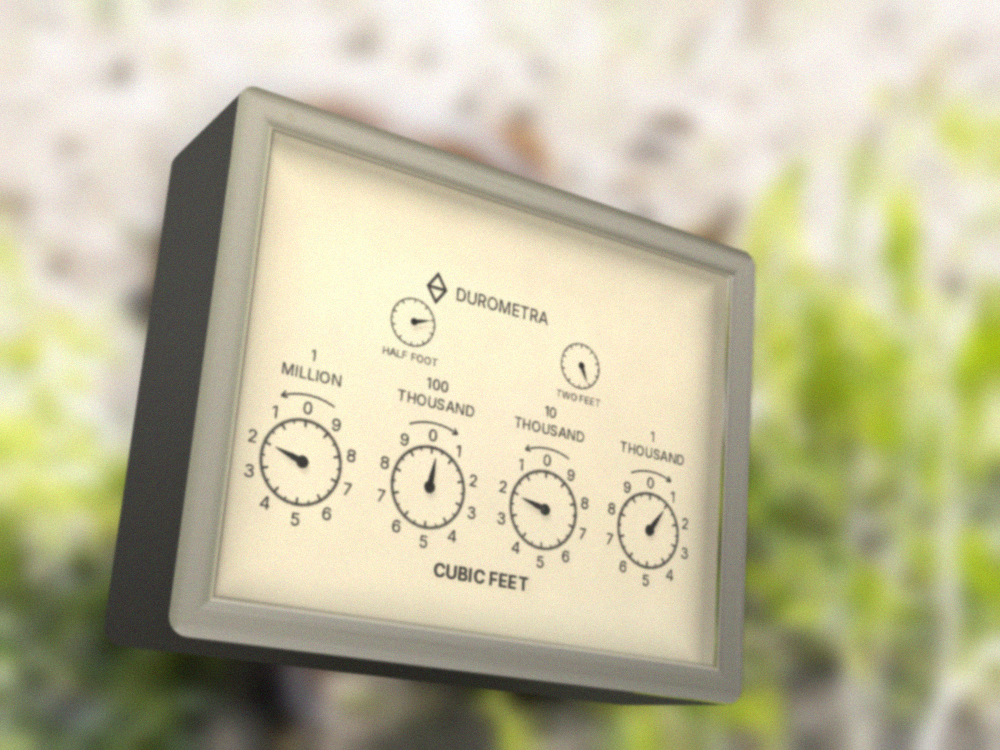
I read 202100,ft³
